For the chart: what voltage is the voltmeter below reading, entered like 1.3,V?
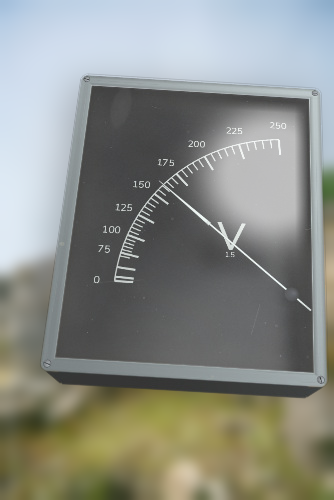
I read 160,V
